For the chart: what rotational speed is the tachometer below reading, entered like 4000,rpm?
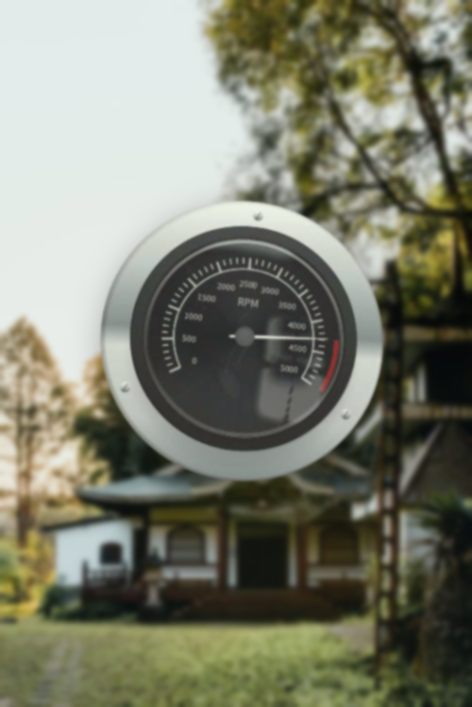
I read 4300,rpm
